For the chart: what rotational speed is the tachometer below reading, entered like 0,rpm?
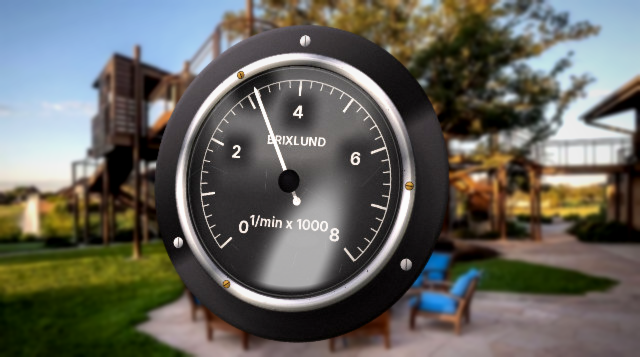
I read 3200,rpm
